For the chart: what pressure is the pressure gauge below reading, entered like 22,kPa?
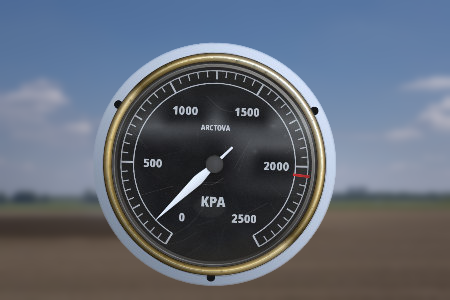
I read 125,kPa
